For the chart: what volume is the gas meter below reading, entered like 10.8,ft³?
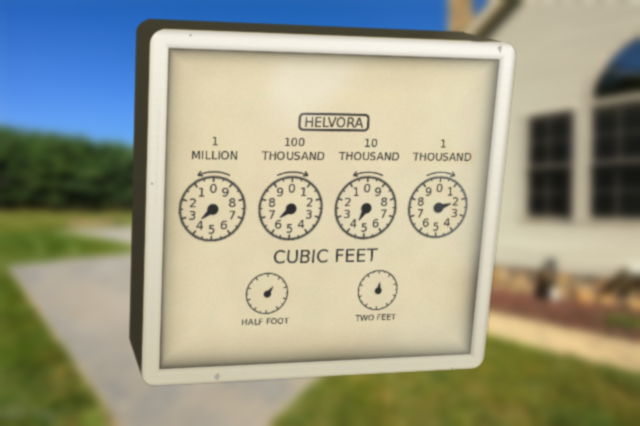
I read 364200,ft³
